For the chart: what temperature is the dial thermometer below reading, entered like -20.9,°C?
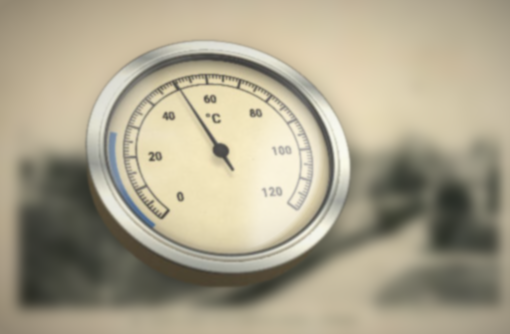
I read 50,°C
